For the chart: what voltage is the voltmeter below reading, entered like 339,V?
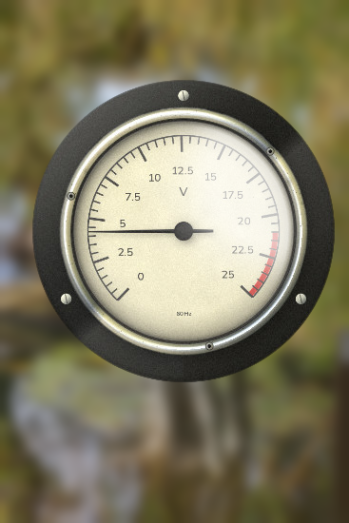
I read 4.25,V
